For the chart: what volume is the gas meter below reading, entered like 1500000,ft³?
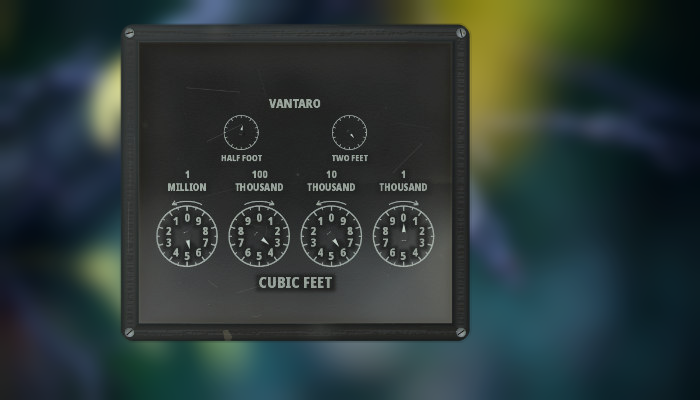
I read 536000,ft³
